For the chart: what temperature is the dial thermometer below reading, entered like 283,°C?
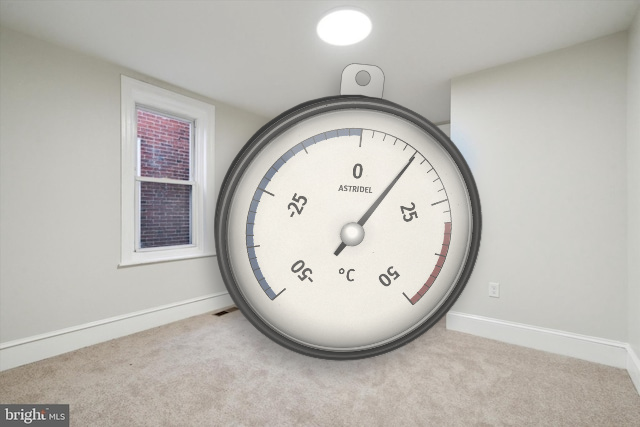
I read 12.5,°C
